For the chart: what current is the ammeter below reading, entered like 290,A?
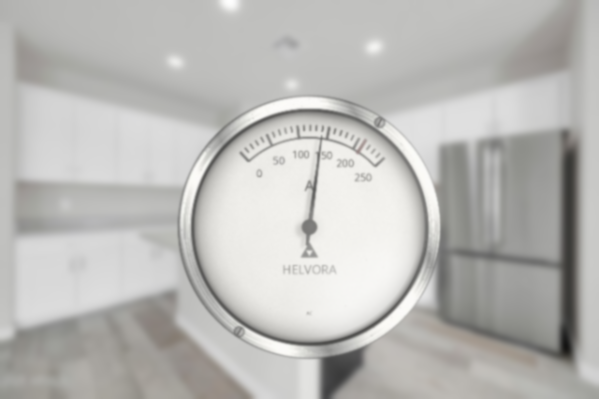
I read 140,A
